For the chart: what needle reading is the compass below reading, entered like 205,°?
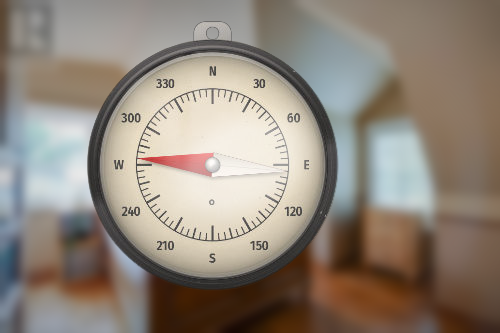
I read 275,°
